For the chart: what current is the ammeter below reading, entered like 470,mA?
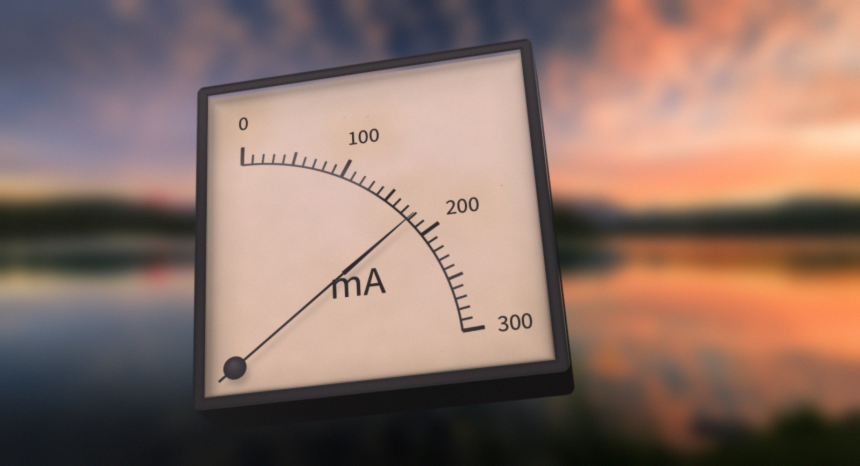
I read 180,mA
